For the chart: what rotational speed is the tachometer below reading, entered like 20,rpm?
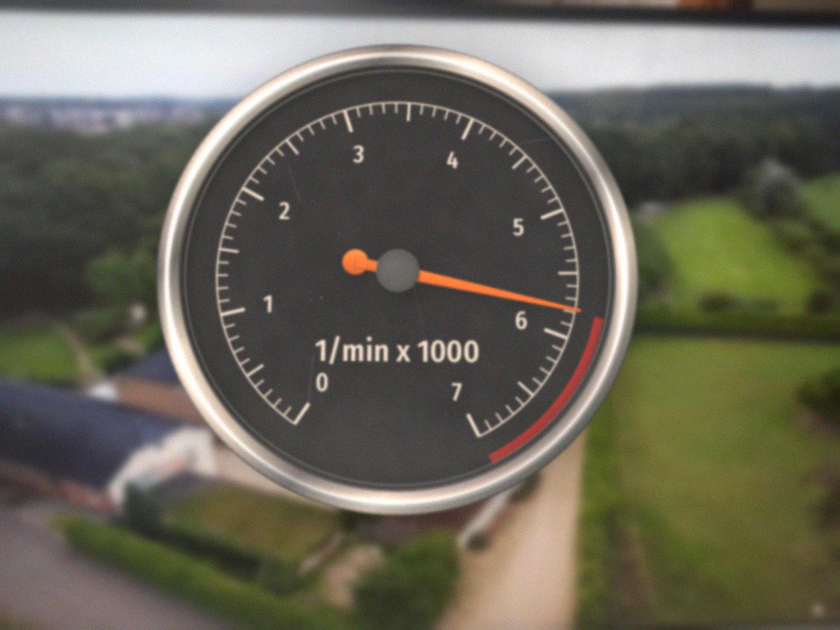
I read 5800,rpm
